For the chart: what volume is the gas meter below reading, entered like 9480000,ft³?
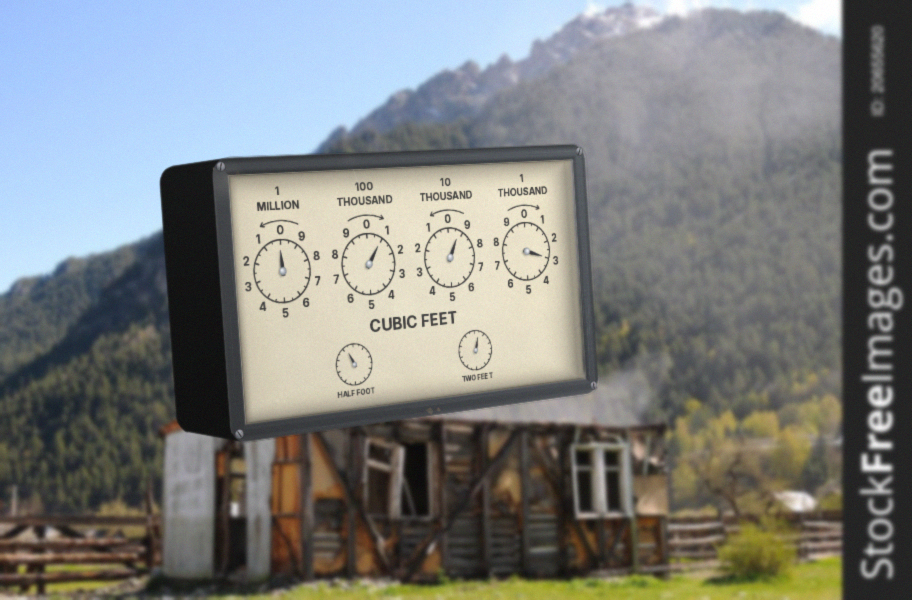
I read 9300,ft³
